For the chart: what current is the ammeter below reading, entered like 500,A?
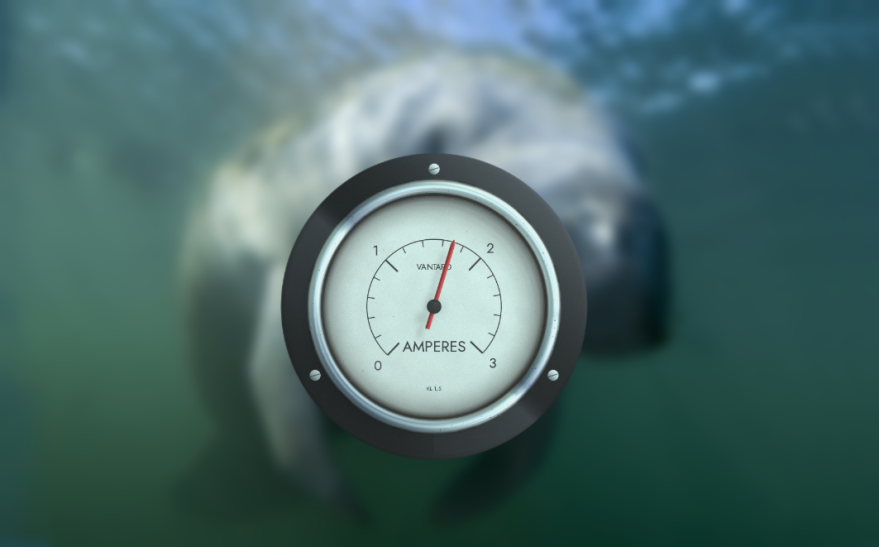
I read 1.7,A
